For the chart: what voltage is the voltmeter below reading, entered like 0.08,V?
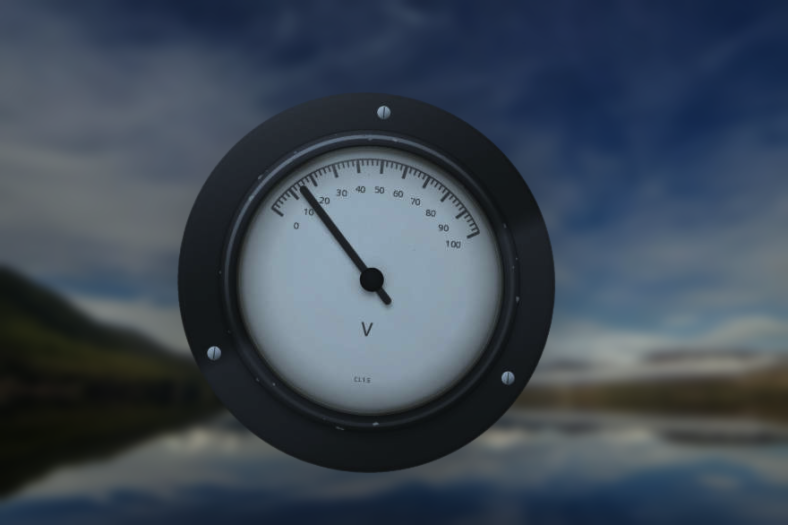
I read 14,V
